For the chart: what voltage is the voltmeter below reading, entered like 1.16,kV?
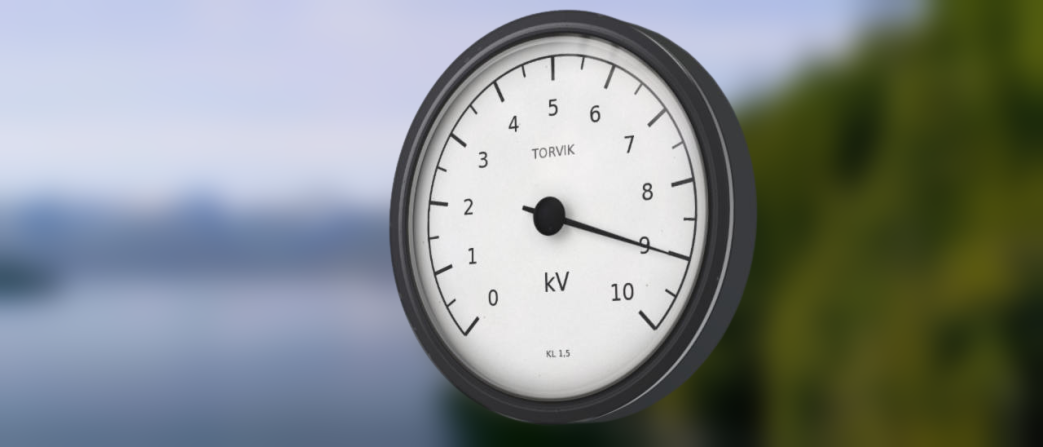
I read 9,kV
